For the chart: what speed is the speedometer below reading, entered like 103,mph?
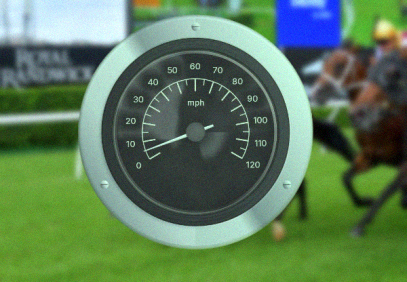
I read 5,mph
